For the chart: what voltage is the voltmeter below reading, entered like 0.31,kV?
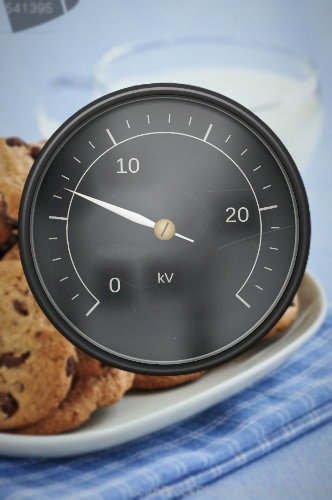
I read 6.5,kV
